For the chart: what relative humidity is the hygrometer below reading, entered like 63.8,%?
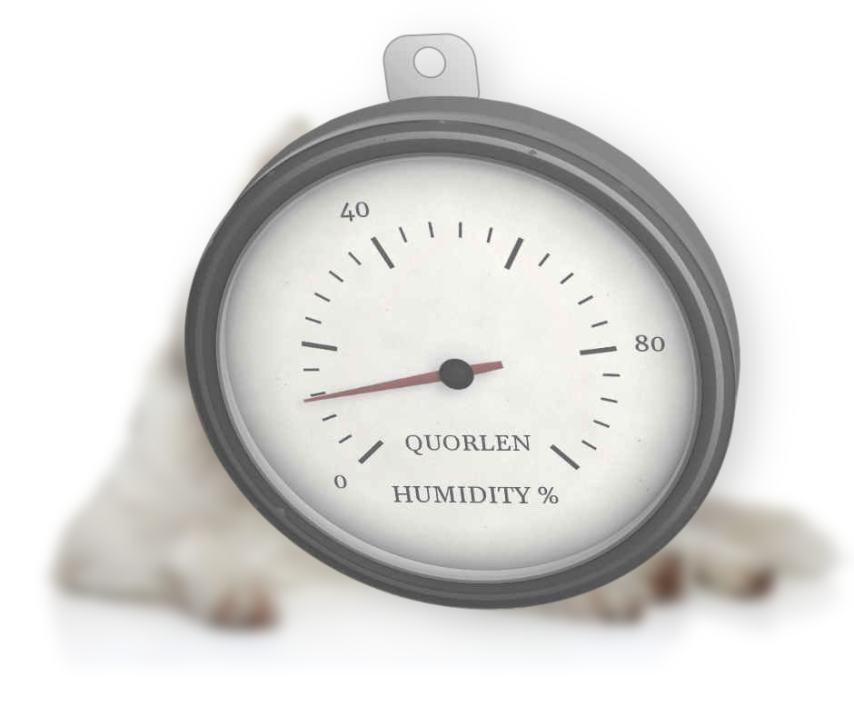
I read 12,%
